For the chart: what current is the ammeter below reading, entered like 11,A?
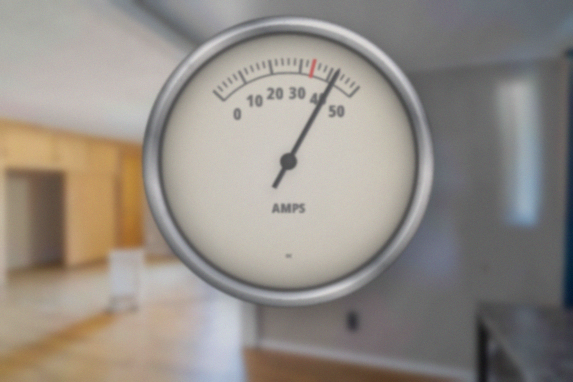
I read 42,A
